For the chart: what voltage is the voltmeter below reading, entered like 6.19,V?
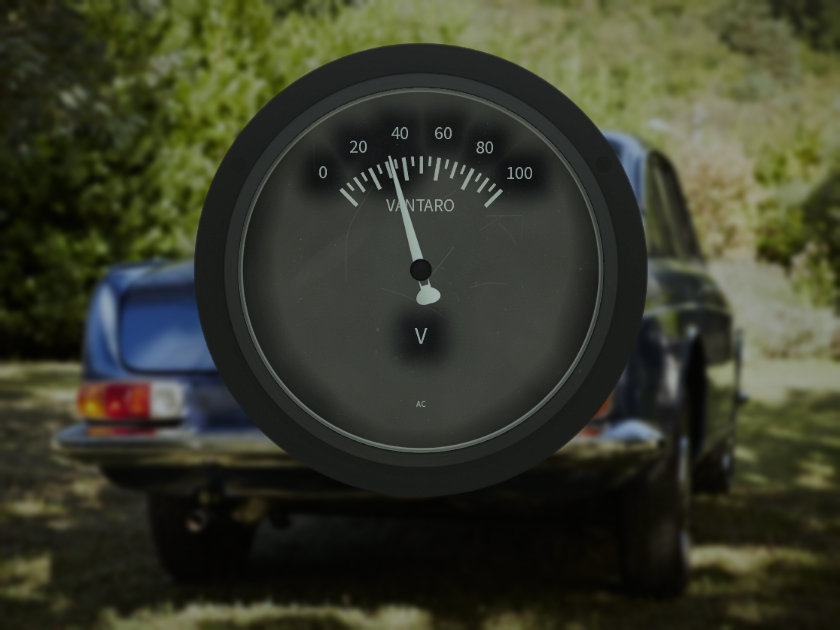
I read 32.5,V
